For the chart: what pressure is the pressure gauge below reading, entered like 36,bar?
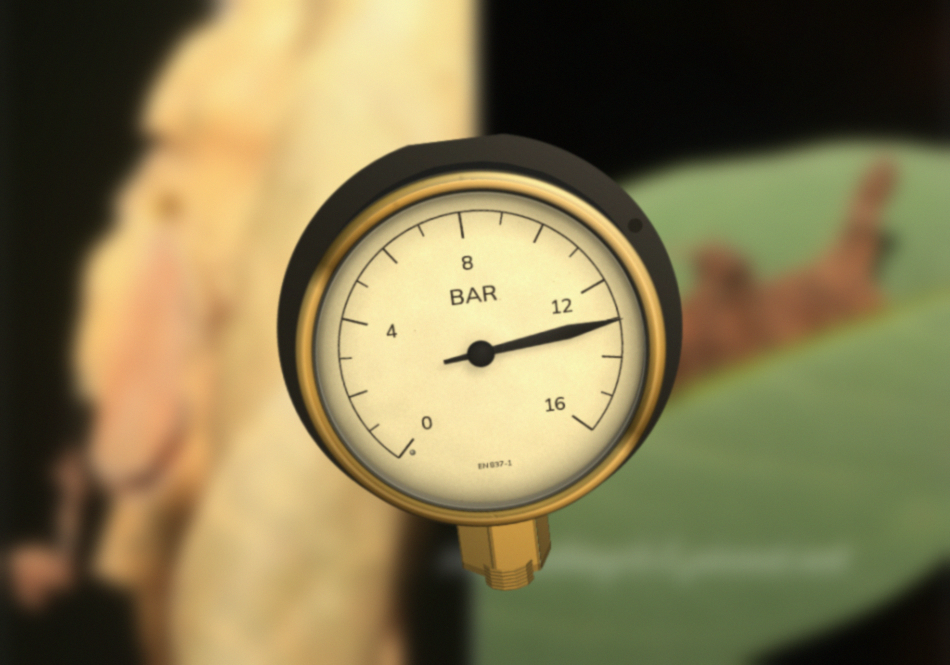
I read 13,bar
